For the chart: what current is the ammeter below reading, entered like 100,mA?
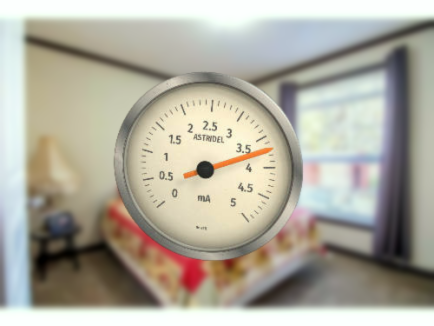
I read 3.7,mA
